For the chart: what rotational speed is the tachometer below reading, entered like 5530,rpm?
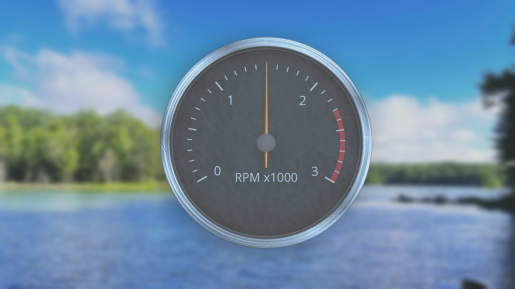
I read 1500,rpm
